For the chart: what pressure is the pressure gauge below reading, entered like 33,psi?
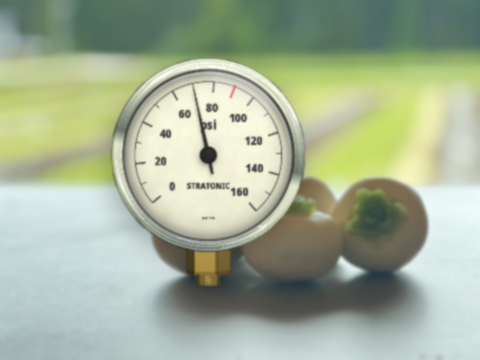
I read 70,psi
